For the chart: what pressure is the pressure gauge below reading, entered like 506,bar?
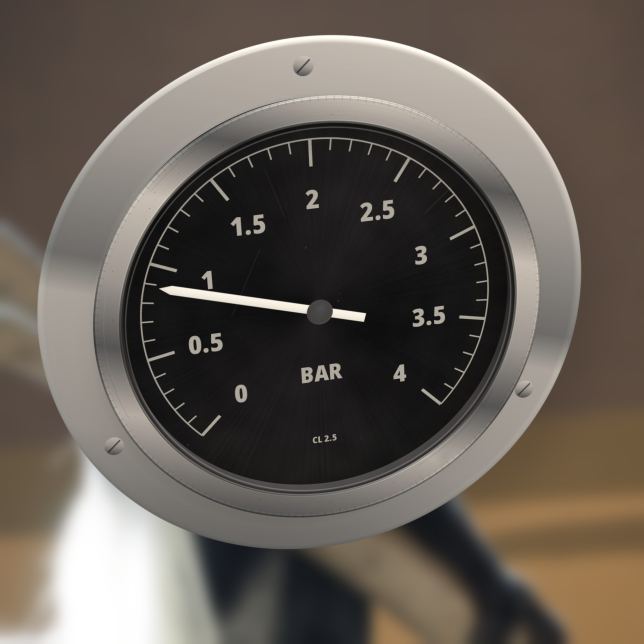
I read 0.9,bar
